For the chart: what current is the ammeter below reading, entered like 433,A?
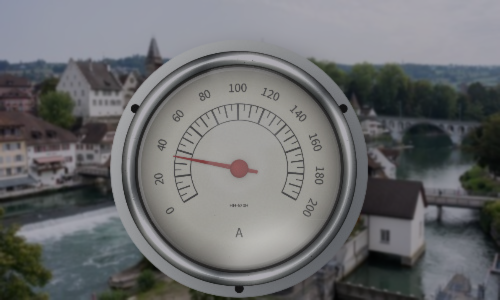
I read 35,A
